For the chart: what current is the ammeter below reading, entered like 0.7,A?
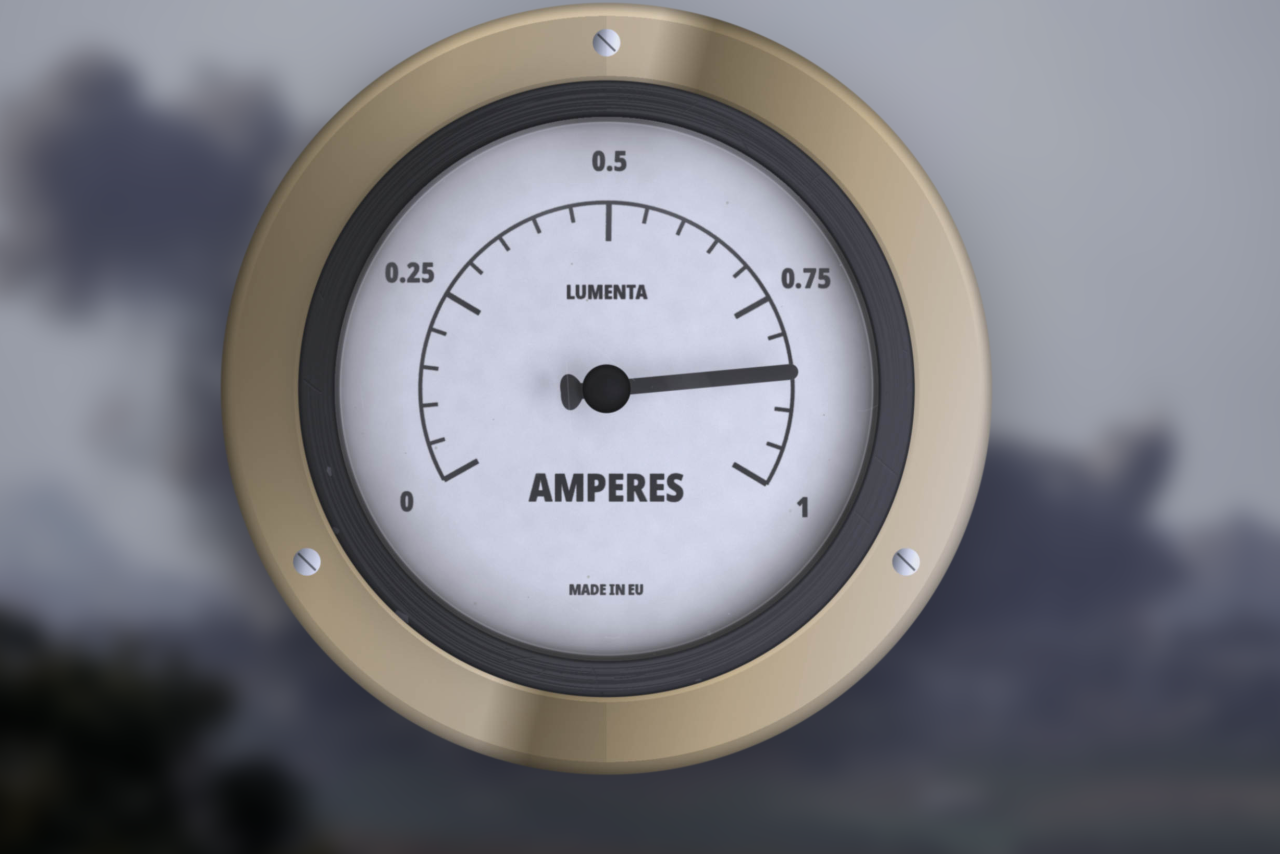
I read 0.85,A
